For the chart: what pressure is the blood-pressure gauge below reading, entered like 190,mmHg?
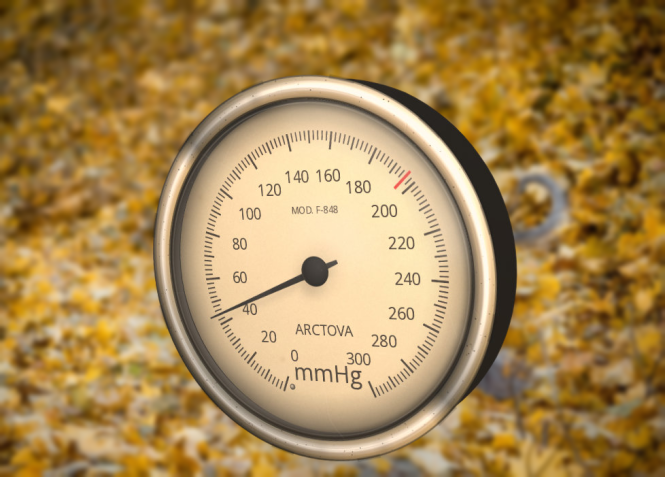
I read 44,mmHg
